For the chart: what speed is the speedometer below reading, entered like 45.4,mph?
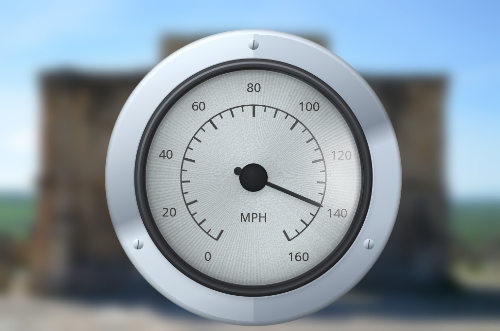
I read 140,mph
